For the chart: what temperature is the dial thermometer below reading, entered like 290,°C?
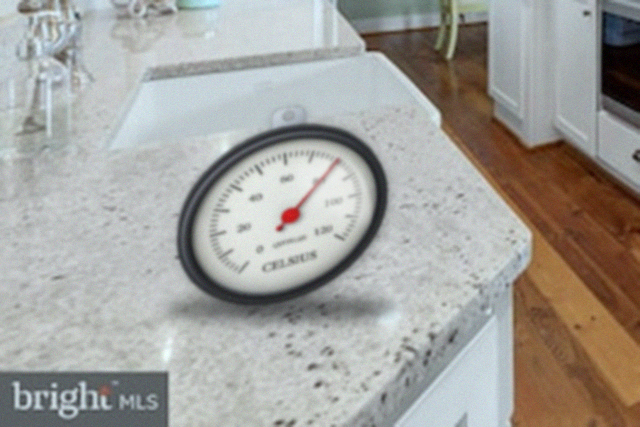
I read 80,°C
